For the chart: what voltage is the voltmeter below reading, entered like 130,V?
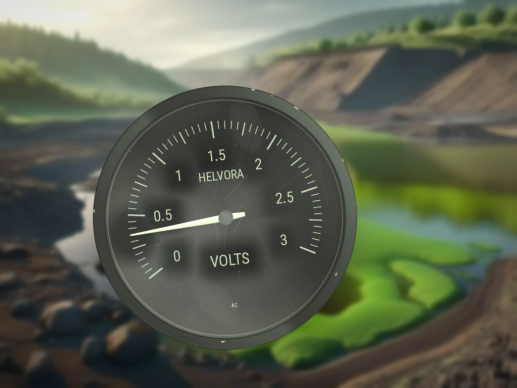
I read 0.35,V
